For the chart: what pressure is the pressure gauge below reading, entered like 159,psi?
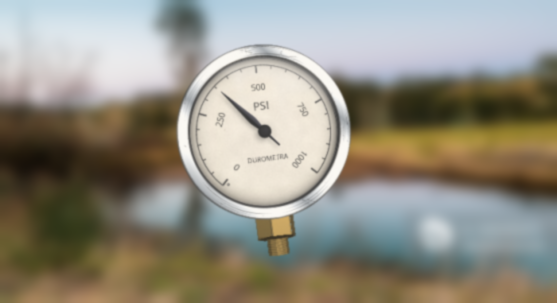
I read 350,psi
